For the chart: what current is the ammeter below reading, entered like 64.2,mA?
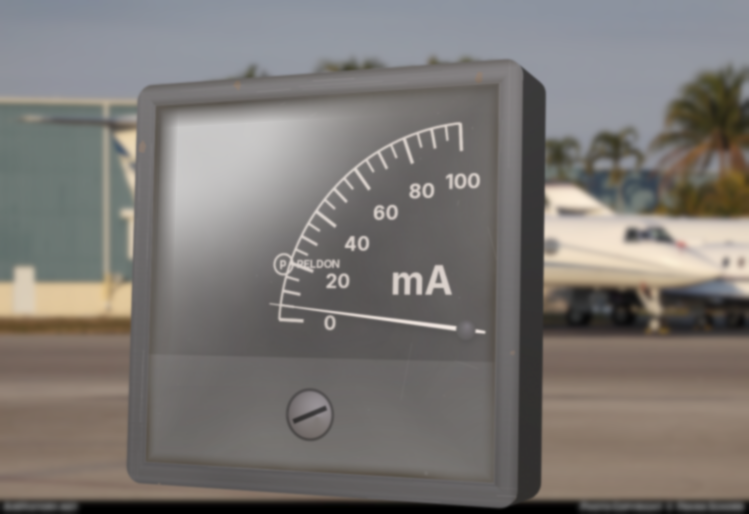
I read 5,mA
